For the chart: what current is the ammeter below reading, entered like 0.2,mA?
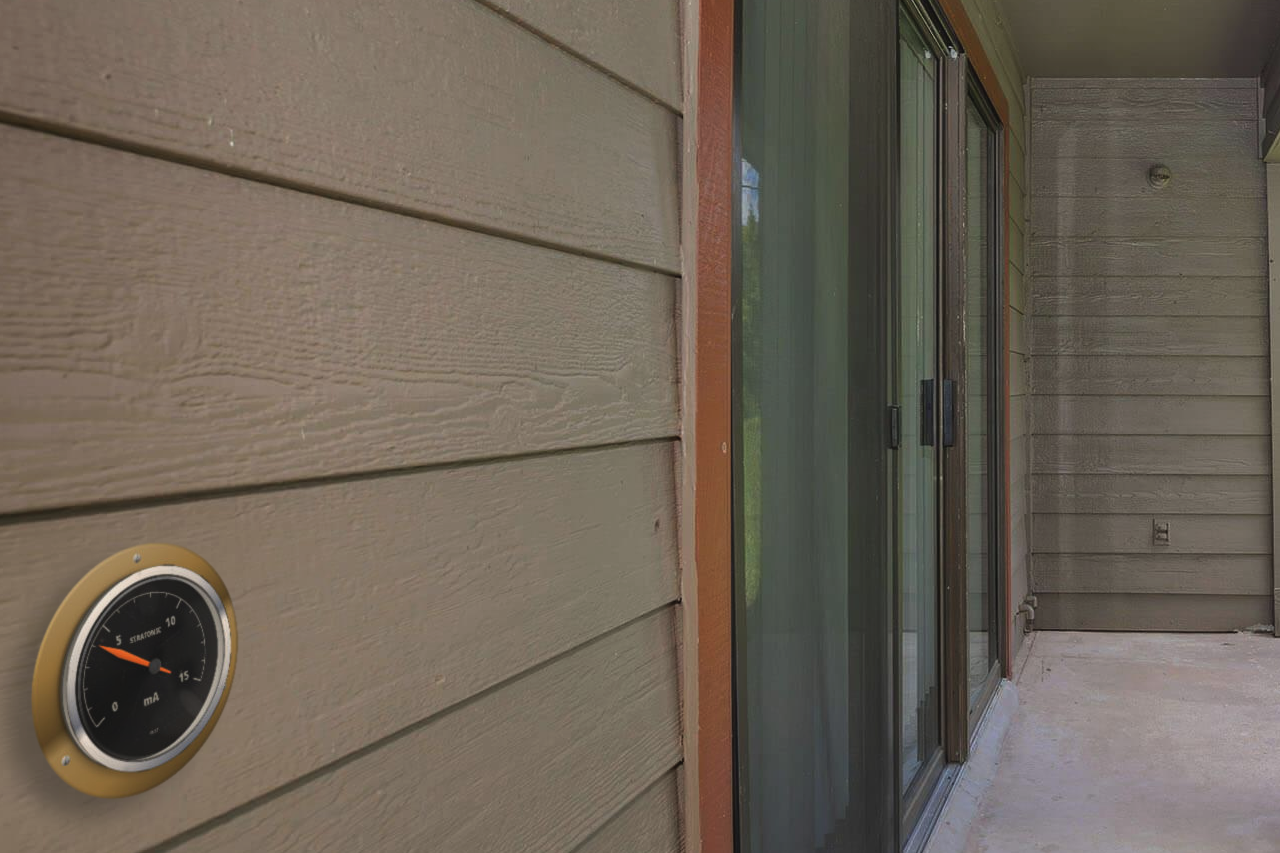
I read 4,mA
